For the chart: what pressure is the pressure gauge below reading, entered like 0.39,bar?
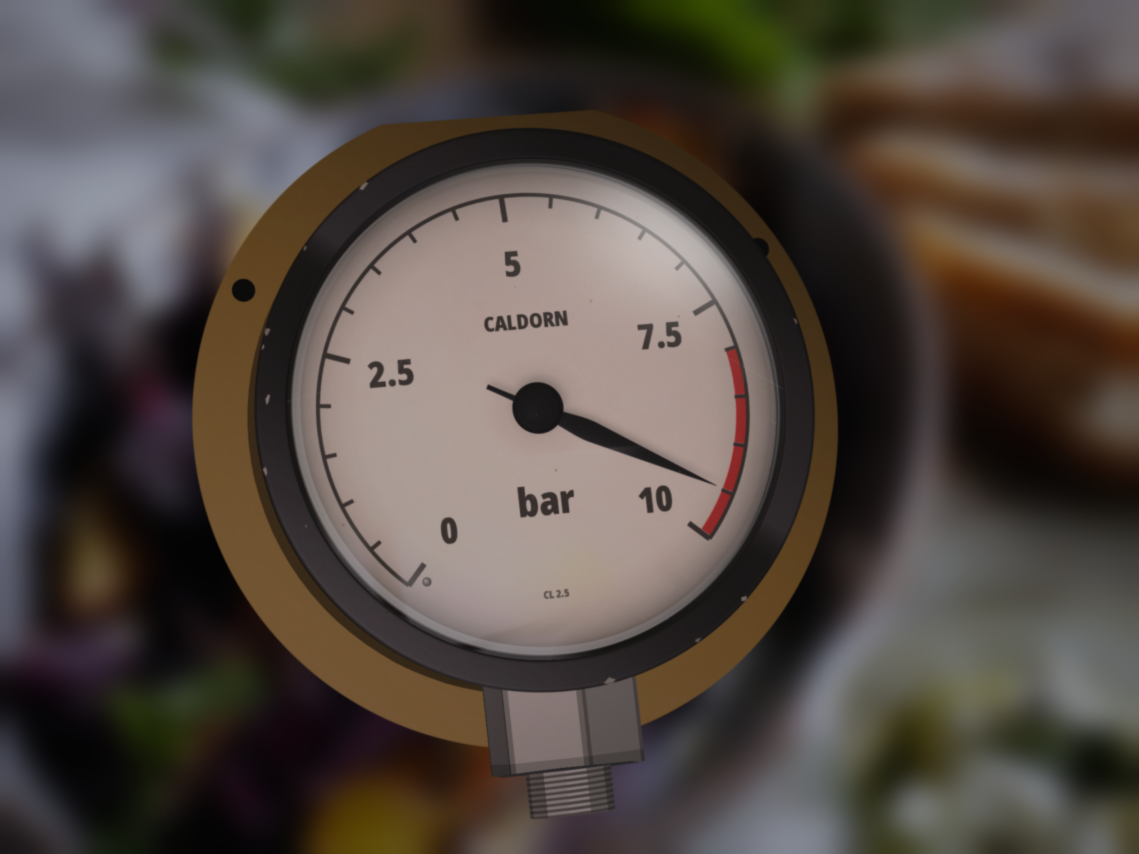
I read 9.5,bar
